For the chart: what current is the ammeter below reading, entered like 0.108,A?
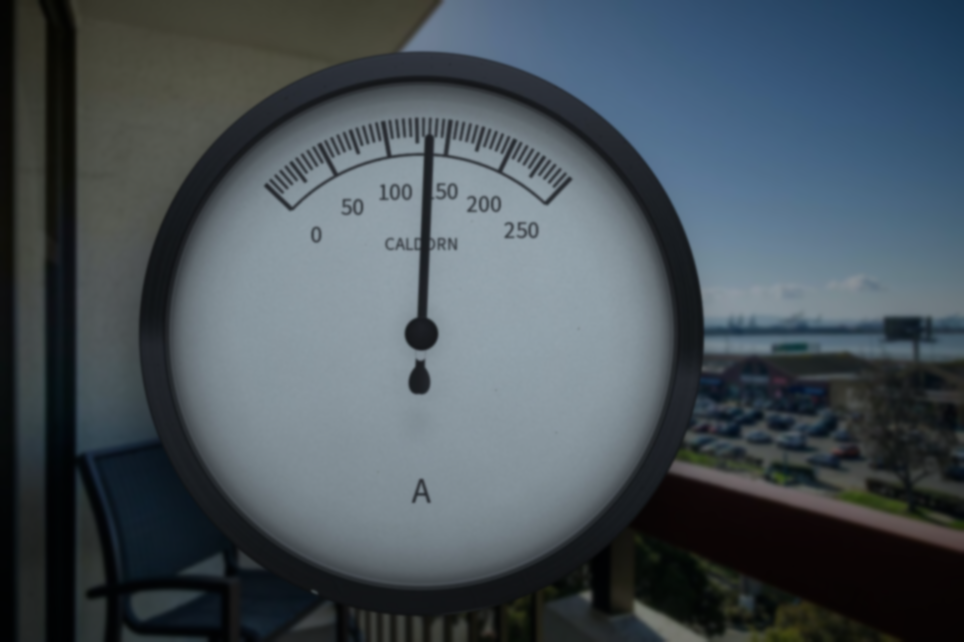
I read 135,A
